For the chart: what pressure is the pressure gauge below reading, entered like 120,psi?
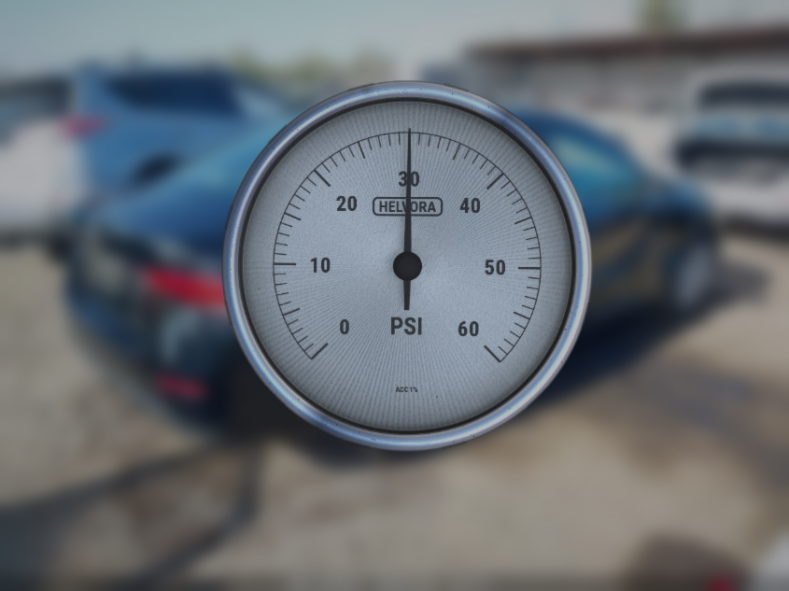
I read 30,psi
